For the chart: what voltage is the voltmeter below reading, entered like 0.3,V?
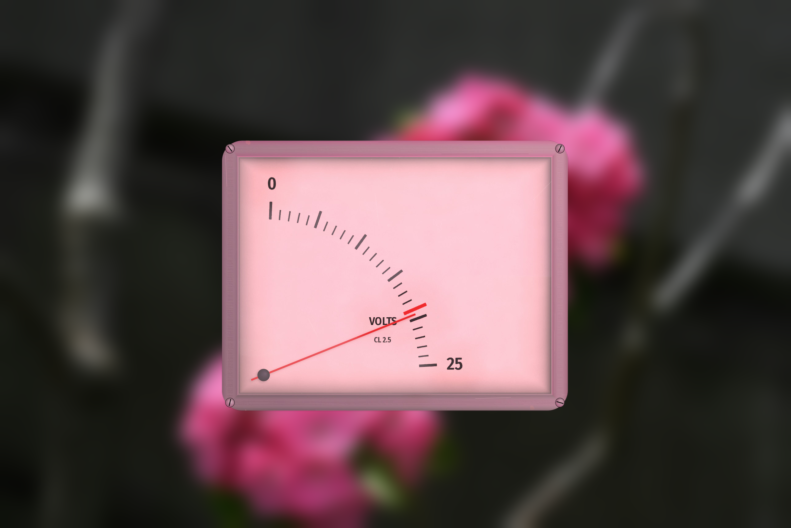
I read 19.5,V
